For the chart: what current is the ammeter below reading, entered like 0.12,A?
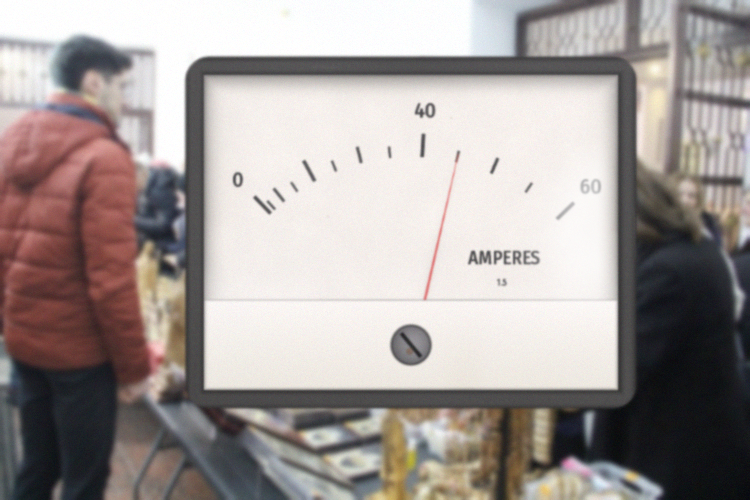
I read 45,A
